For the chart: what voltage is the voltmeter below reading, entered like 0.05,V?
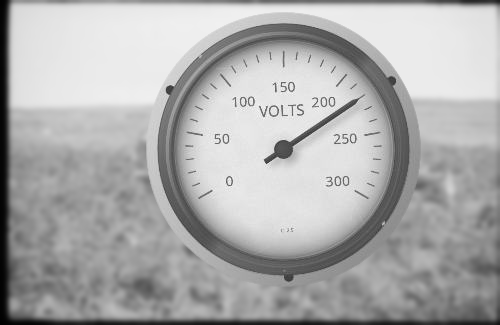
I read 220,V
